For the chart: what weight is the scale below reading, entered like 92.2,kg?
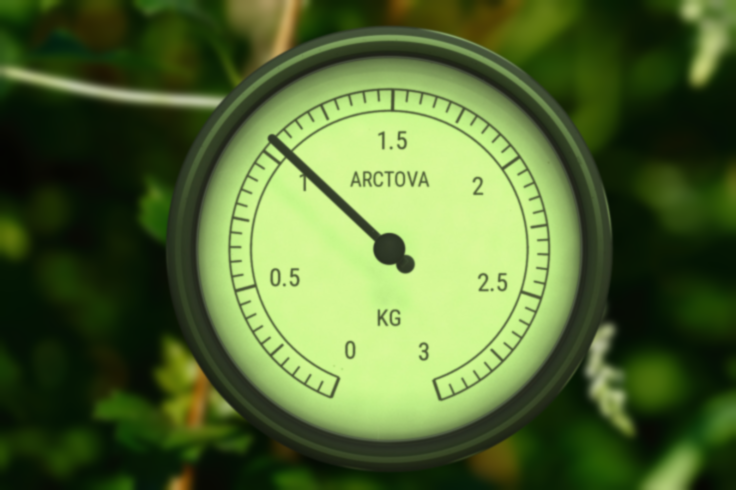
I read 1.05,kg
